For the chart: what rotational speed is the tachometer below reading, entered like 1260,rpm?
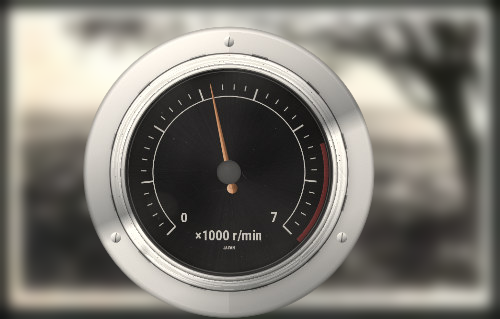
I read 3200,rpm
